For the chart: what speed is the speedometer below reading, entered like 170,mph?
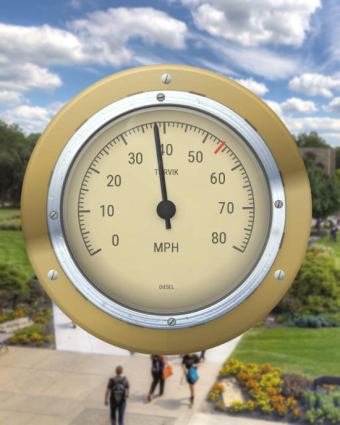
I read 38,mph
